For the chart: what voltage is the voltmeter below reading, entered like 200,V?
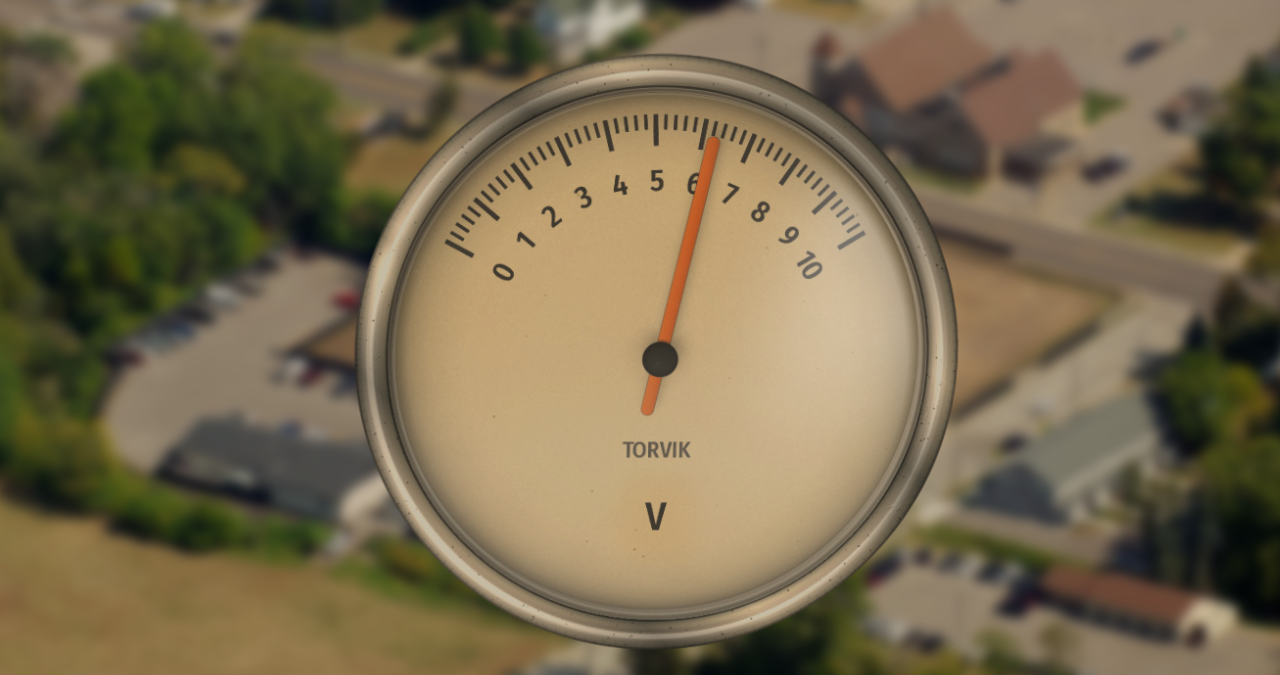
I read 6.2,V
